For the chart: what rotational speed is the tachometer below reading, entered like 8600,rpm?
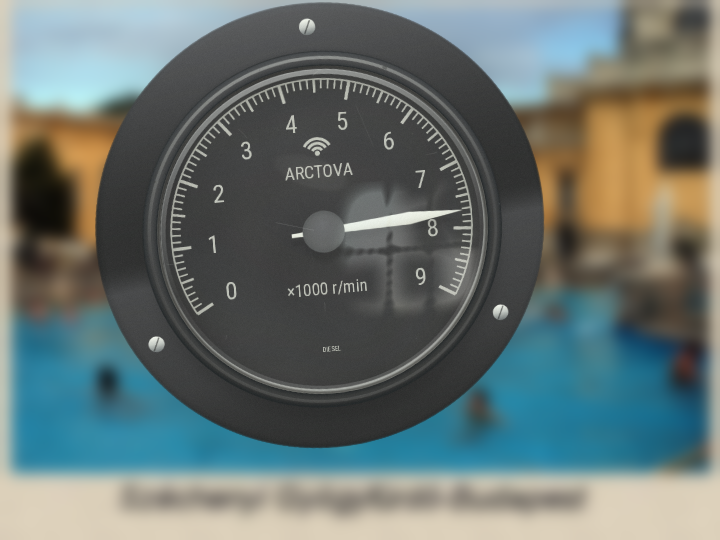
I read 7700,rpm
